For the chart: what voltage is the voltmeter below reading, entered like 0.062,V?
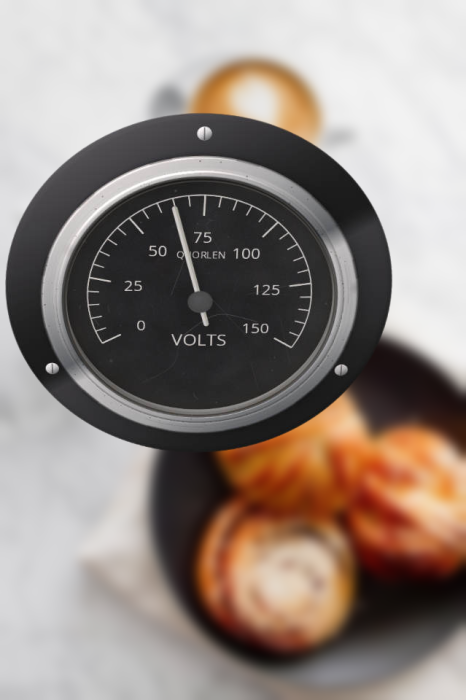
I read 65,V
